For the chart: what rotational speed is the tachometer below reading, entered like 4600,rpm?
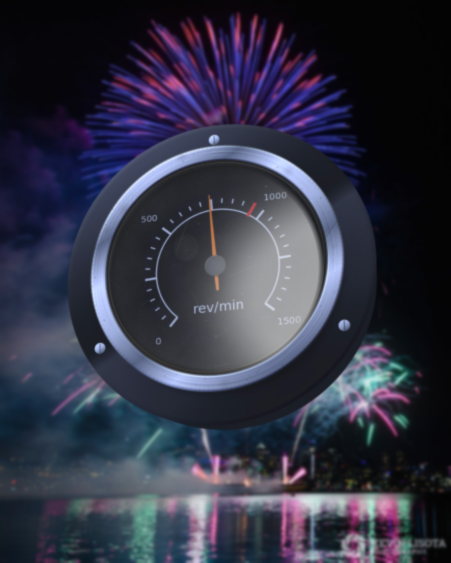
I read 750,rpm
